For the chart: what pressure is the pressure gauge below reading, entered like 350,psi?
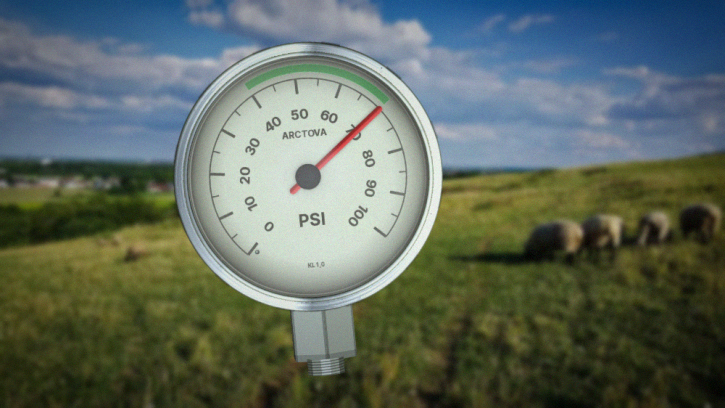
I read 70,psi
